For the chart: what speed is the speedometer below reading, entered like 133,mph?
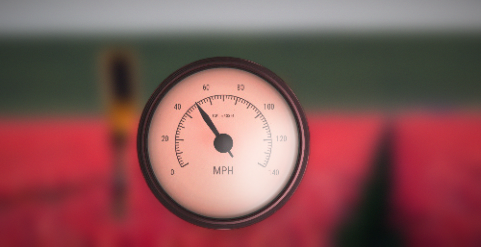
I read 50,mph
